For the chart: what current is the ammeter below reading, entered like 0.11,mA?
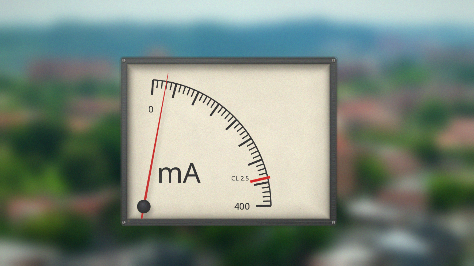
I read 30,mA
